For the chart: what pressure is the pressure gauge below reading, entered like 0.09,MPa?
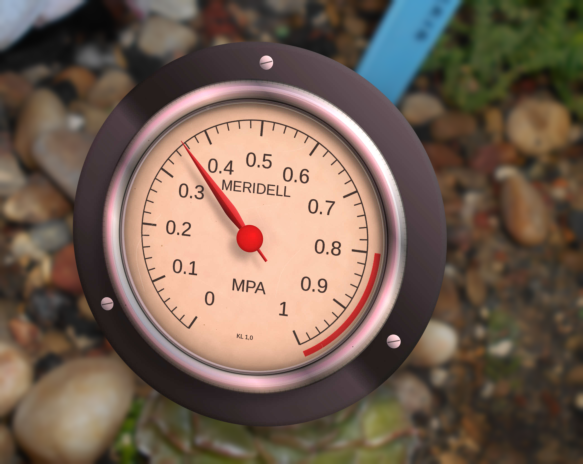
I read 0.36,MPa
